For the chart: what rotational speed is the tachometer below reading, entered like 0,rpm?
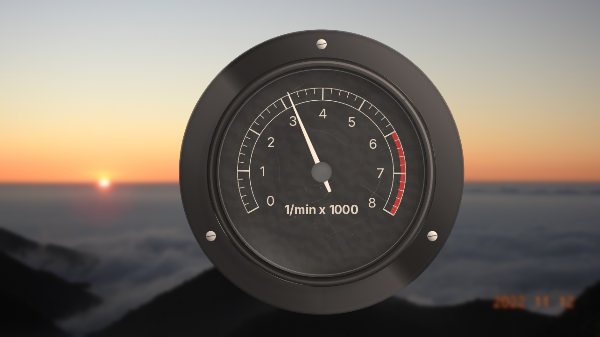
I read 3200,rpm
